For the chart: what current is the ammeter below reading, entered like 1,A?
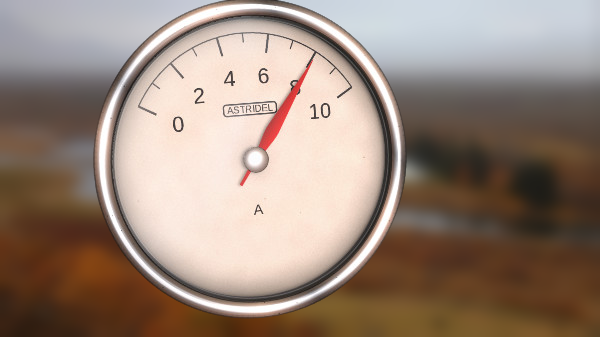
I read 8,A
